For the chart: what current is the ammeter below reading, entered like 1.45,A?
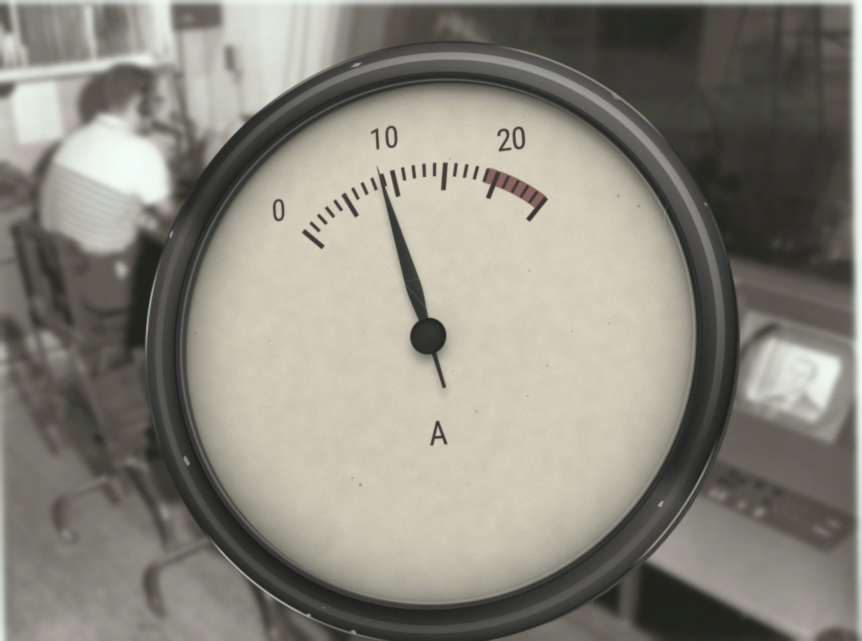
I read 9,A
